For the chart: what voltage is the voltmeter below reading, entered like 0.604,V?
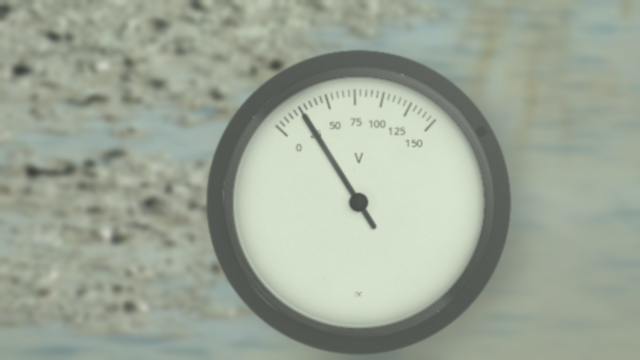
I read 25,V
